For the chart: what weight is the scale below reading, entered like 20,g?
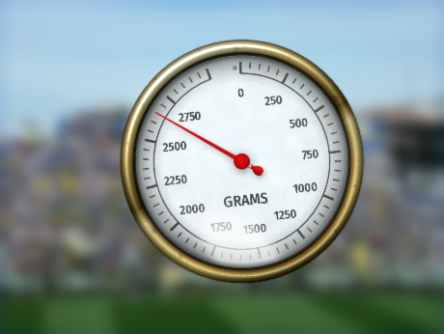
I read 2650,g
